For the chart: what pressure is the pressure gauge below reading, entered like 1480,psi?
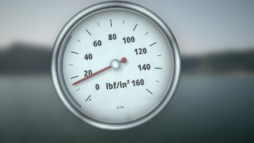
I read 15,psi
